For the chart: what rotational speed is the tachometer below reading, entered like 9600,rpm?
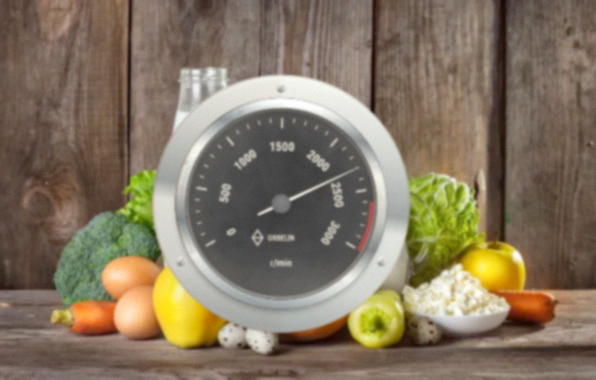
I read 2300,rpm
